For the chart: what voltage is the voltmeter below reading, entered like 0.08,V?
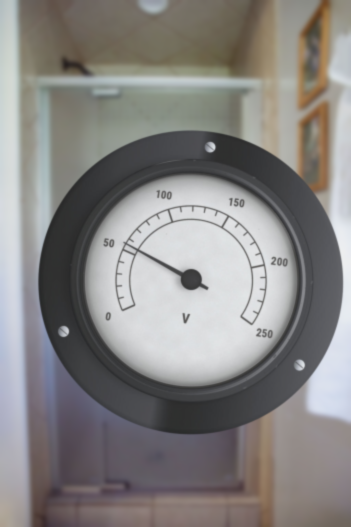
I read 55,V
